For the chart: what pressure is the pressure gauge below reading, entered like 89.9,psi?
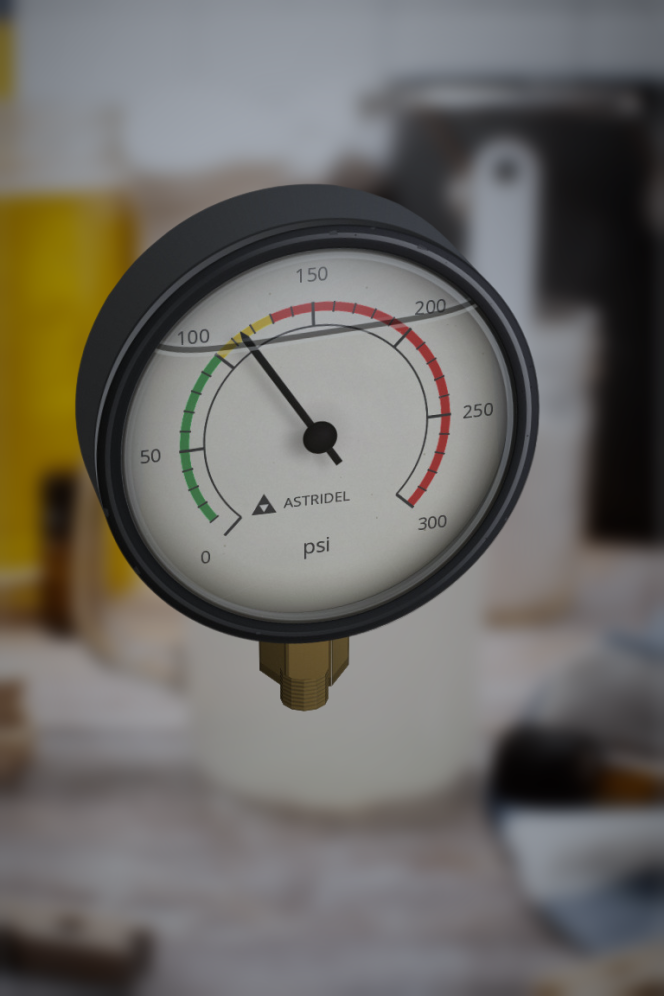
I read 115,psi
